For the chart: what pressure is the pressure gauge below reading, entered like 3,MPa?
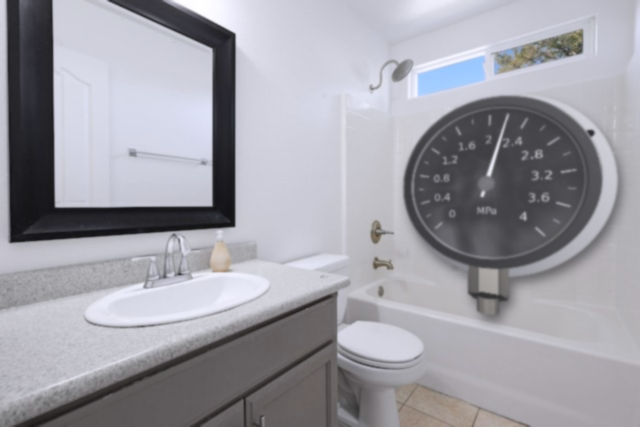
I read 2.2,MPa
